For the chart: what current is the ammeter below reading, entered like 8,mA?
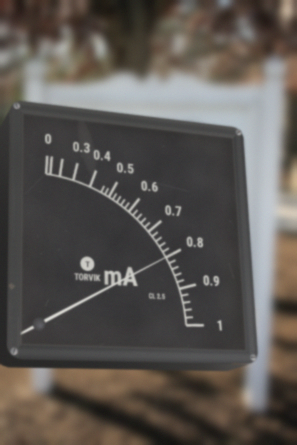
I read 0.8,mA
